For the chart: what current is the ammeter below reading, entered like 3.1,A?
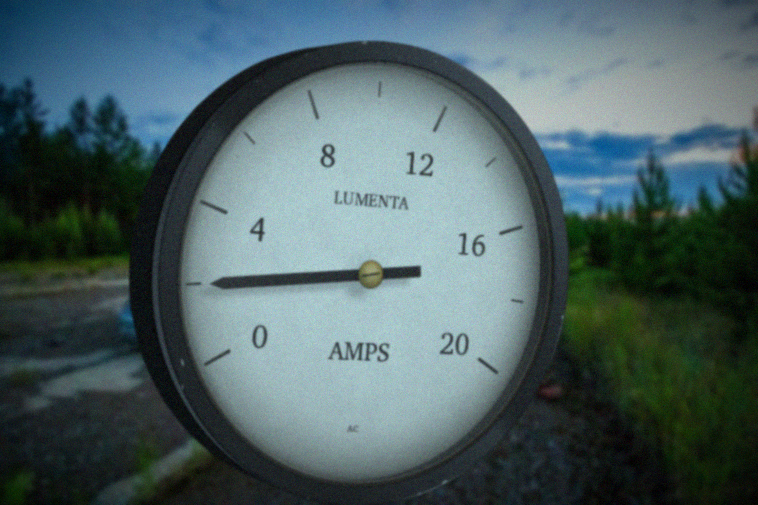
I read 2,A
